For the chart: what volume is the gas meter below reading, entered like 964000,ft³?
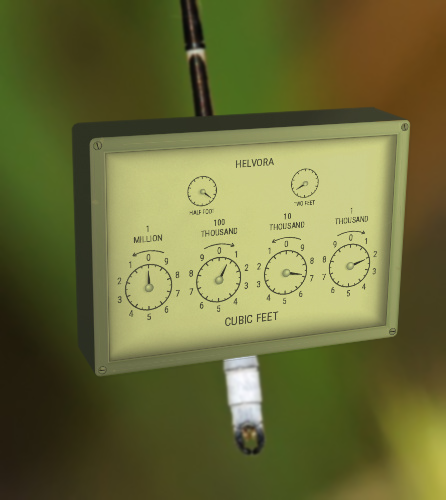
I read 7200,ft³
